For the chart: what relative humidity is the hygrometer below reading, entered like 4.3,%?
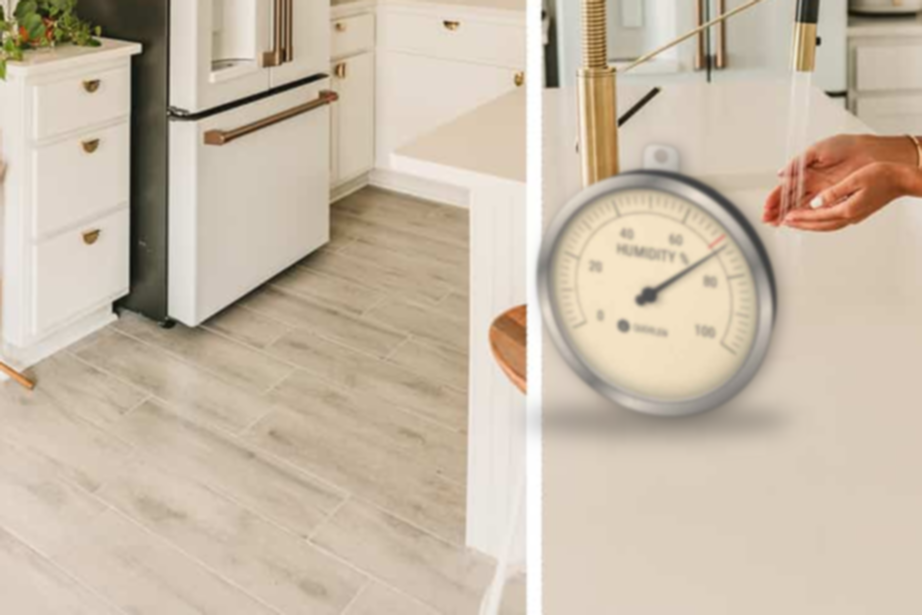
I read 72,%
